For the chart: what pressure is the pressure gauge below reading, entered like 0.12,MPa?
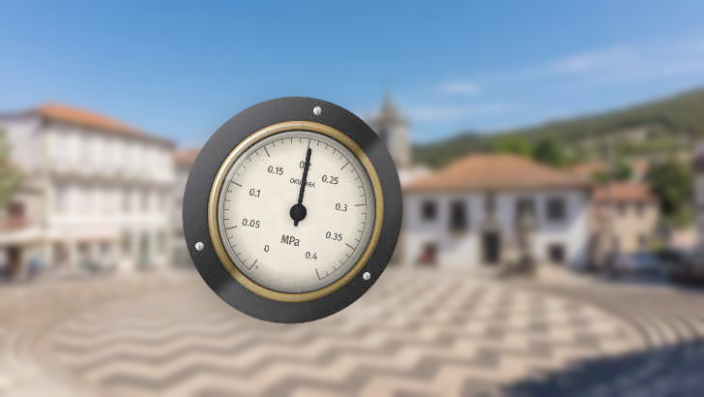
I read 0.2,MPa
